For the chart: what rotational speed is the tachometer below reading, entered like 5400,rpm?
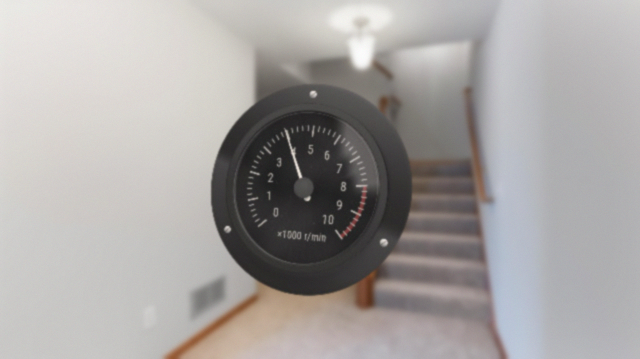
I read 4000,rpm
